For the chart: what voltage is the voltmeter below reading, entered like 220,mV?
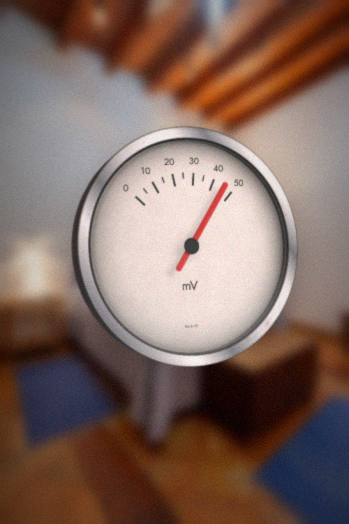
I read 45,mV
